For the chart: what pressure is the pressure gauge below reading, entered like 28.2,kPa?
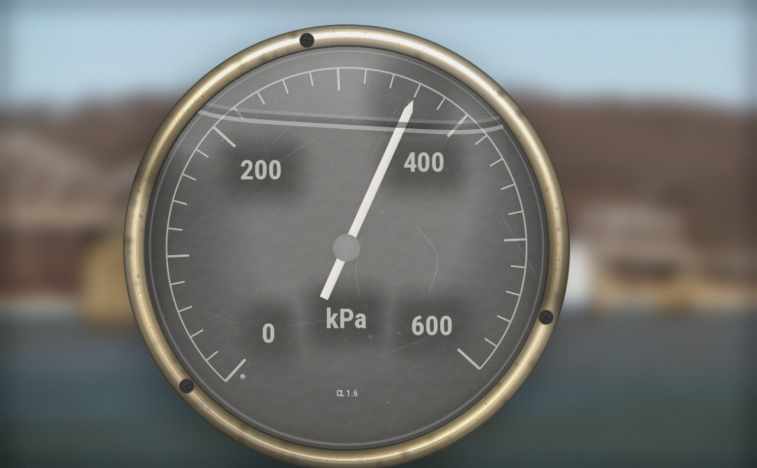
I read 360,kPa
